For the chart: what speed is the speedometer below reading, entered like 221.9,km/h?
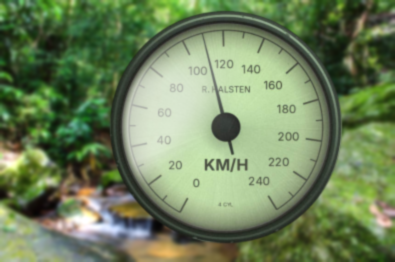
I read 110,km/h
